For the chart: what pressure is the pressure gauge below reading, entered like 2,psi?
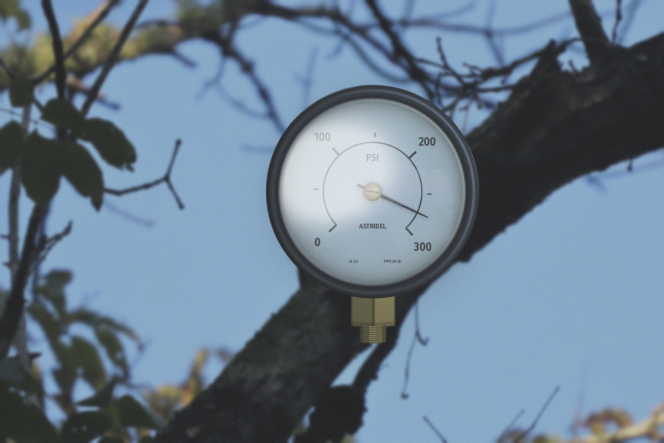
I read 275,psi
